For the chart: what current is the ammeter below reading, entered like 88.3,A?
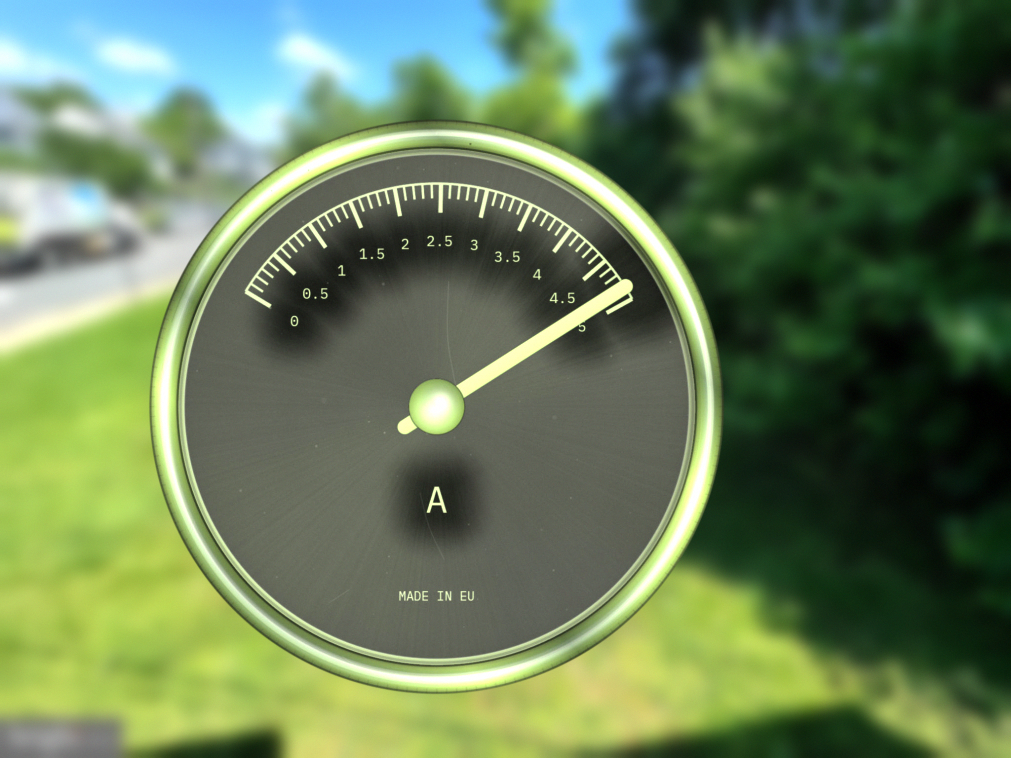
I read 4.85,A
